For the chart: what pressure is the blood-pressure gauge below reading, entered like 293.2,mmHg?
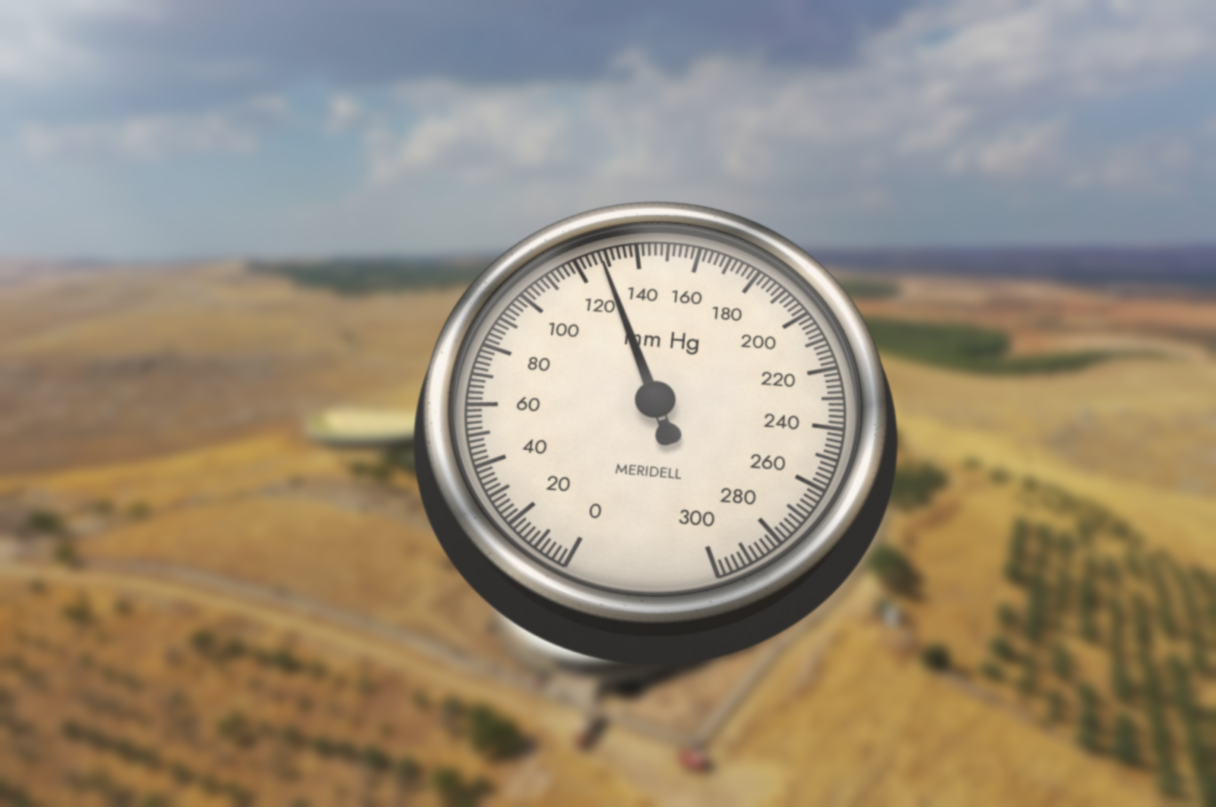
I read 128,mmHg
